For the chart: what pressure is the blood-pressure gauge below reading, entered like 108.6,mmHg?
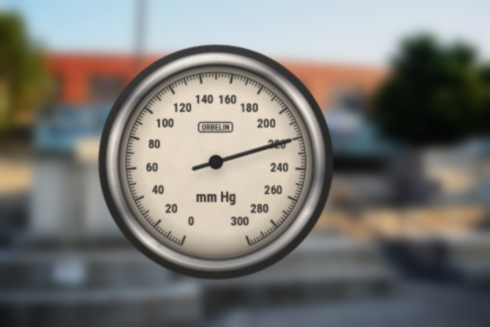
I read 220,mmHg
